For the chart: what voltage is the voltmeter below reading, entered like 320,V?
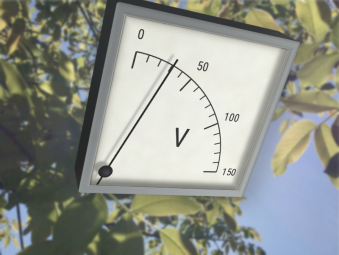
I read 30,V
